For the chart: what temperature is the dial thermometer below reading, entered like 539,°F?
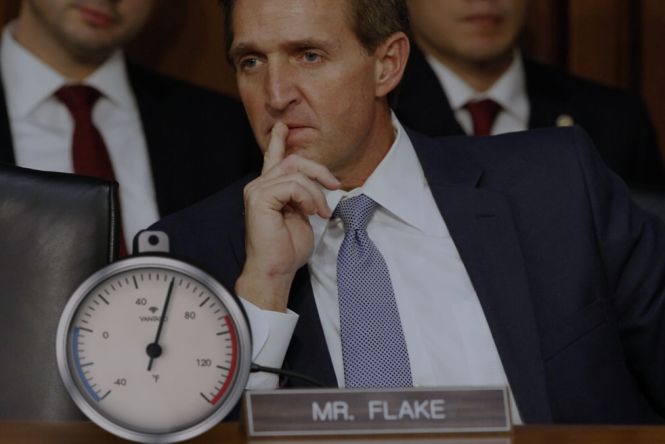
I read 60,°F
